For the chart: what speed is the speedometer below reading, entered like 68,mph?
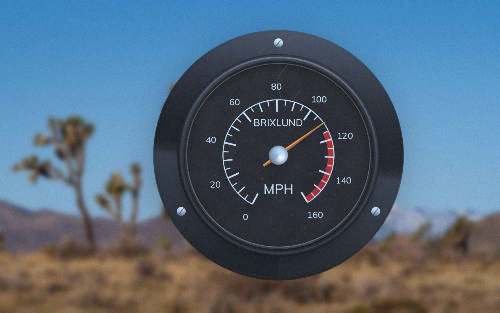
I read 110,mph
